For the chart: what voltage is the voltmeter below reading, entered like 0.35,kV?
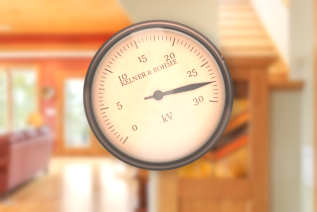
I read 27.5,kV
